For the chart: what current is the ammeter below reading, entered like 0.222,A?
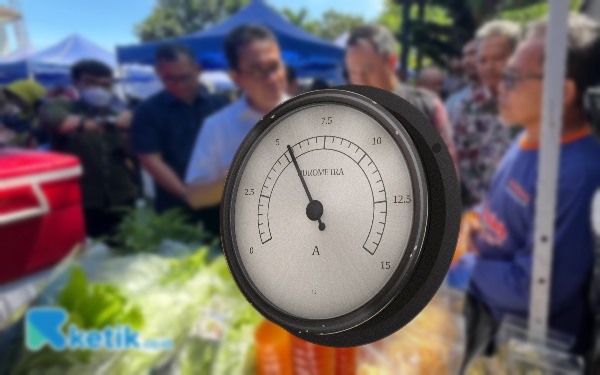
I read 5.5,A
